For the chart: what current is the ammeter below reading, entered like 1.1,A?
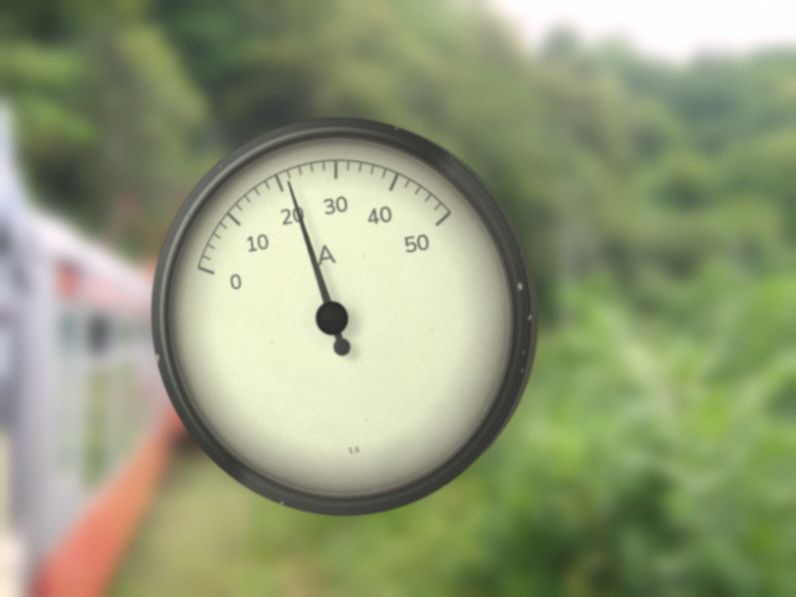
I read 22,A
